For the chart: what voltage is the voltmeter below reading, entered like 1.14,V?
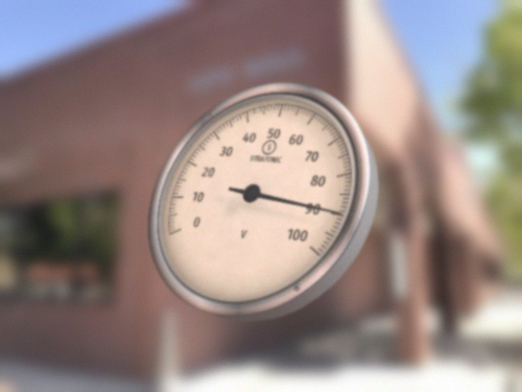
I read 90,V
